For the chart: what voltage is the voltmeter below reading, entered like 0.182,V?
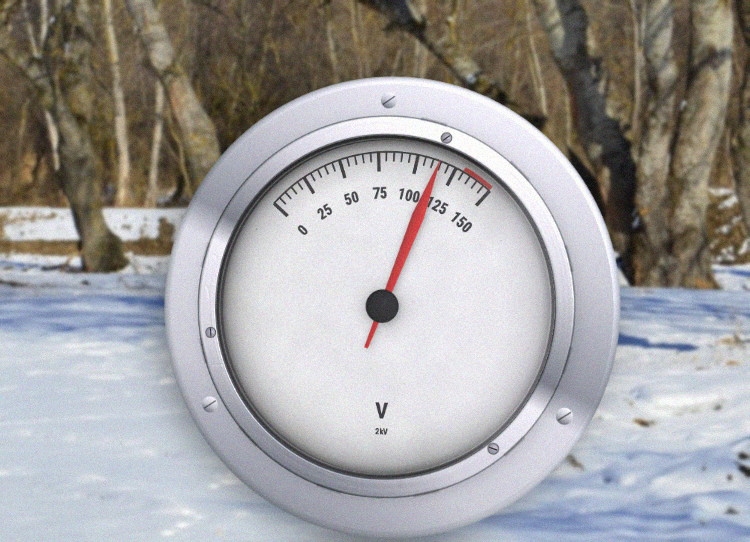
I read 115,V
